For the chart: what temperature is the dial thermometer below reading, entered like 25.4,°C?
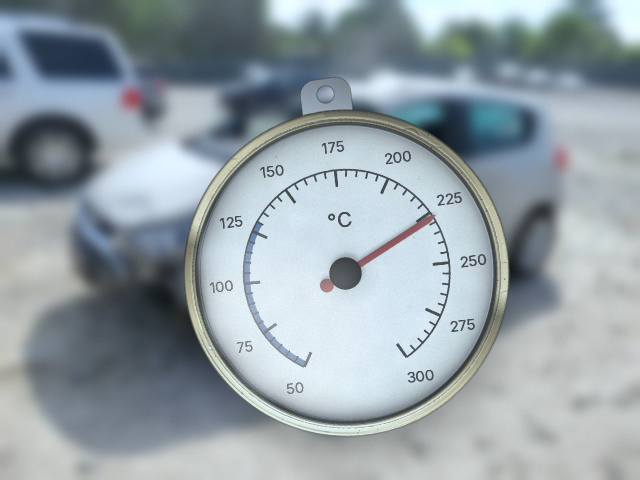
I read 227.5,°C
